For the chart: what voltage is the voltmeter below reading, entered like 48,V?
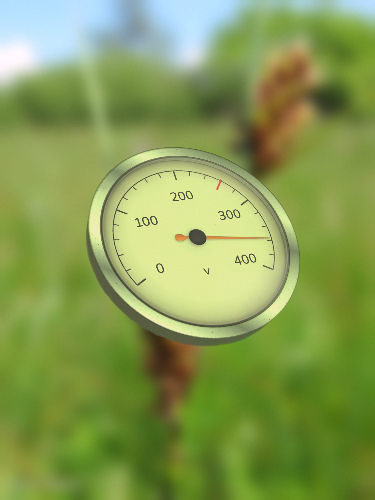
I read 360,V
